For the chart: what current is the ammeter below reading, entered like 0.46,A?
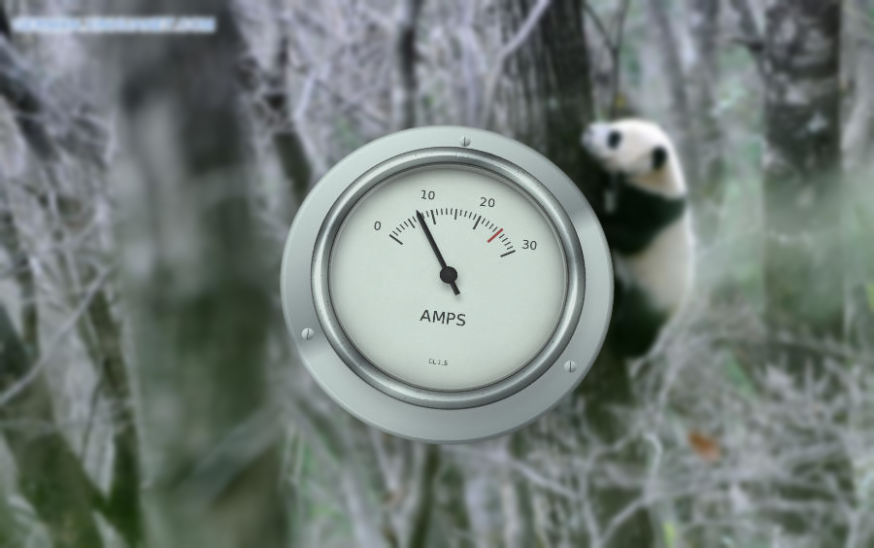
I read 7,A
